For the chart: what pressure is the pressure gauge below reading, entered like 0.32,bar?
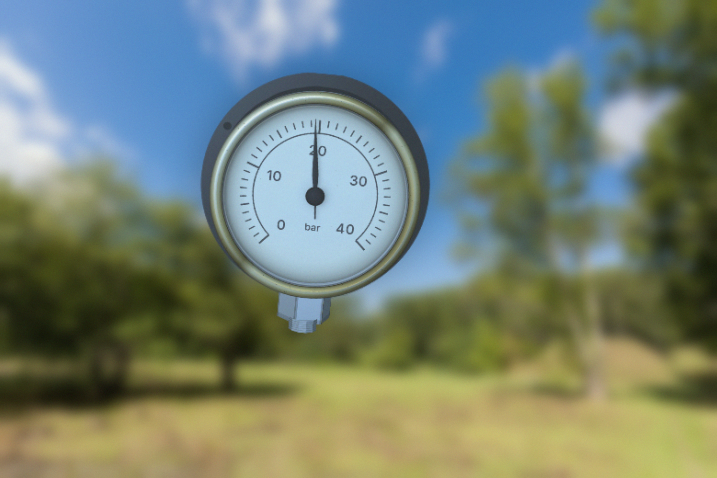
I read 19.5,bar
